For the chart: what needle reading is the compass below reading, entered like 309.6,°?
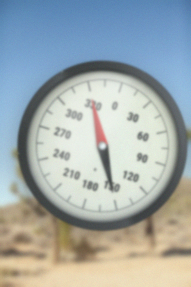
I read 330,°
